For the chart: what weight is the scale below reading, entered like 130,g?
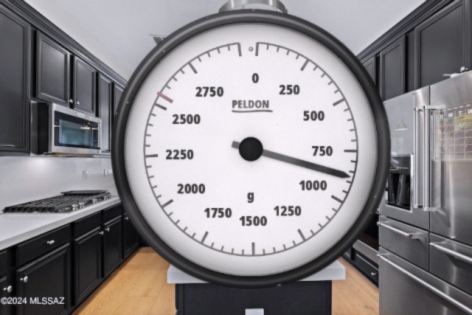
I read 875,g
